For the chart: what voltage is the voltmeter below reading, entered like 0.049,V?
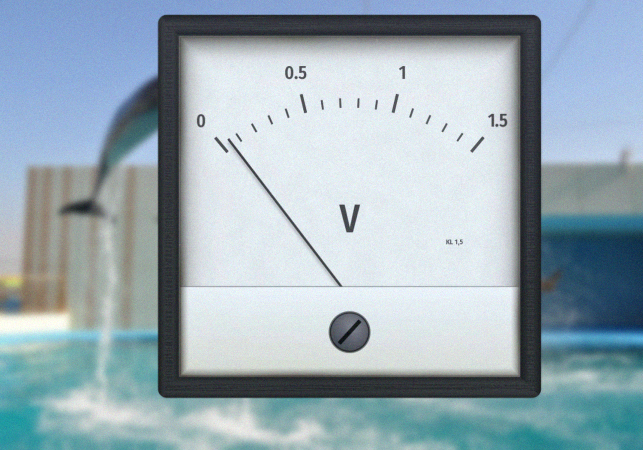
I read 0.05,V
